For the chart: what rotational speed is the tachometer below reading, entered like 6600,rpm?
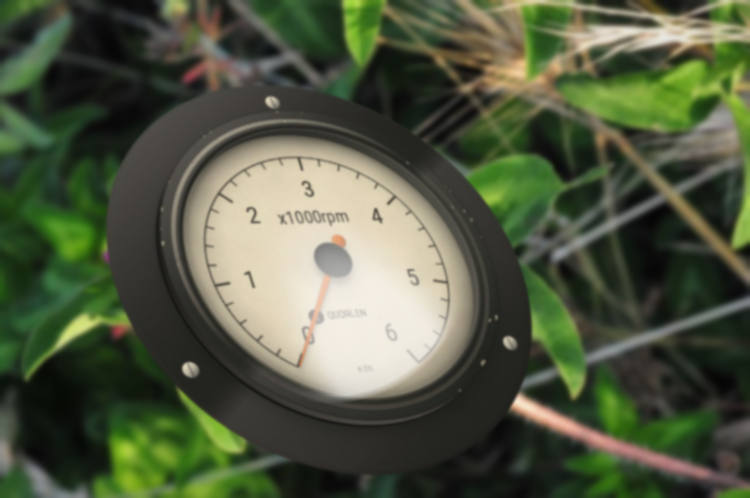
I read 0,rpm
